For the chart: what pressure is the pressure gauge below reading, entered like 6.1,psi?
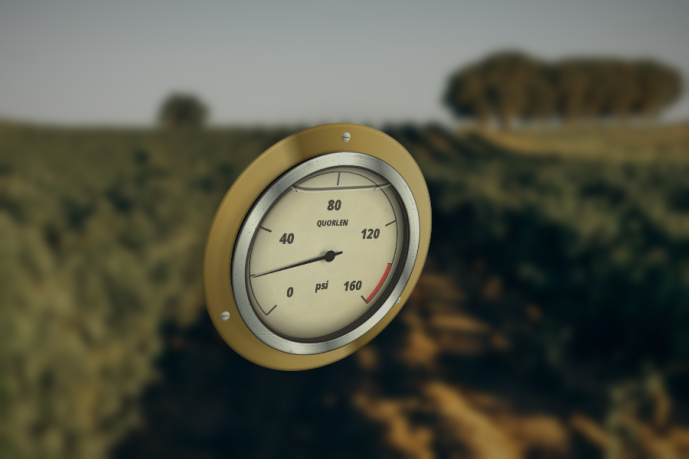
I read 20,psi
